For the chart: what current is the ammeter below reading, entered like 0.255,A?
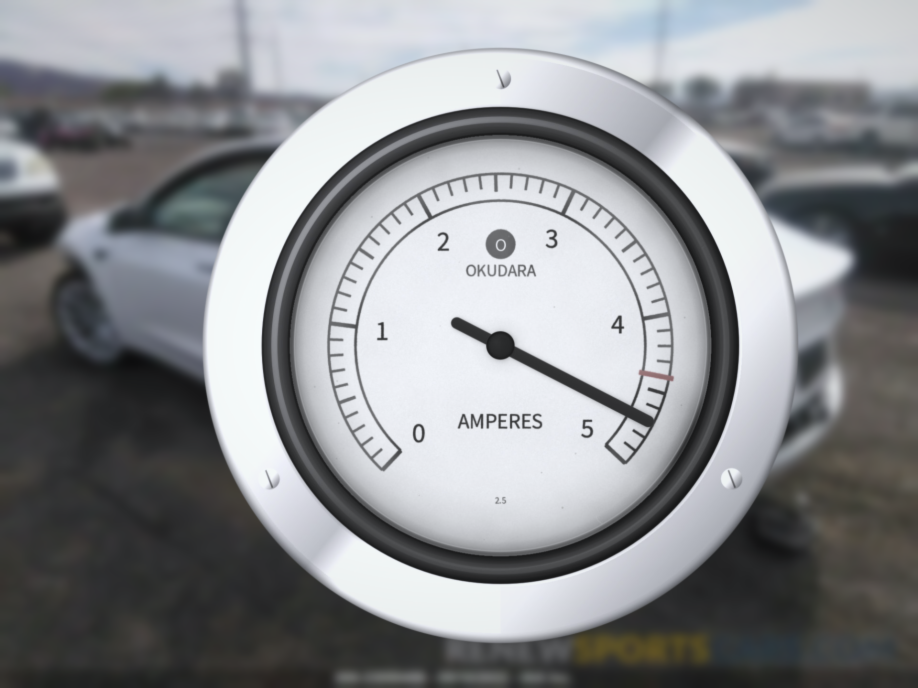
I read 4.7,A
